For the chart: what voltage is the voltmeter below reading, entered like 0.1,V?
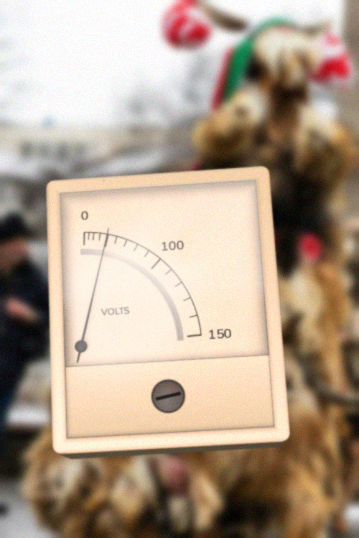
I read 50,V
